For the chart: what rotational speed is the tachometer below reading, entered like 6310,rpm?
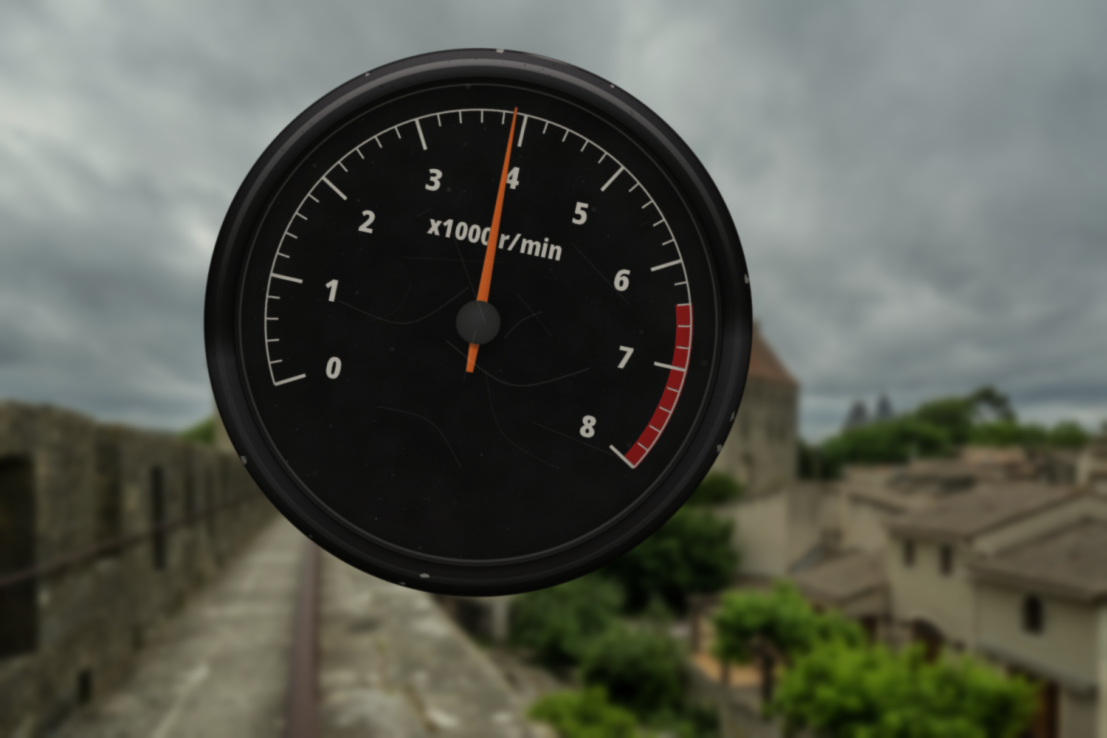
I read 3900,rpm
